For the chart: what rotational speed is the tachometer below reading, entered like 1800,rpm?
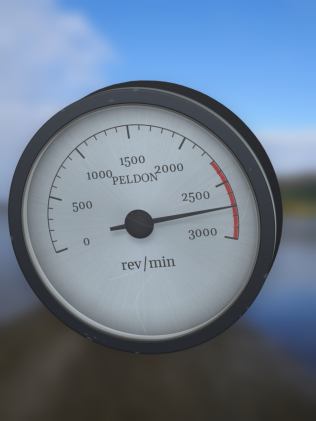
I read 2700,rpm
